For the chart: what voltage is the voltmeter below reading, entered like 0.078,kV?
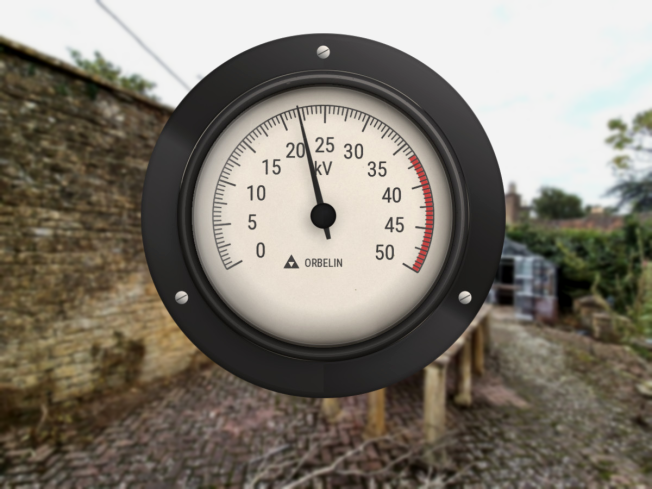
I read 22,kV
